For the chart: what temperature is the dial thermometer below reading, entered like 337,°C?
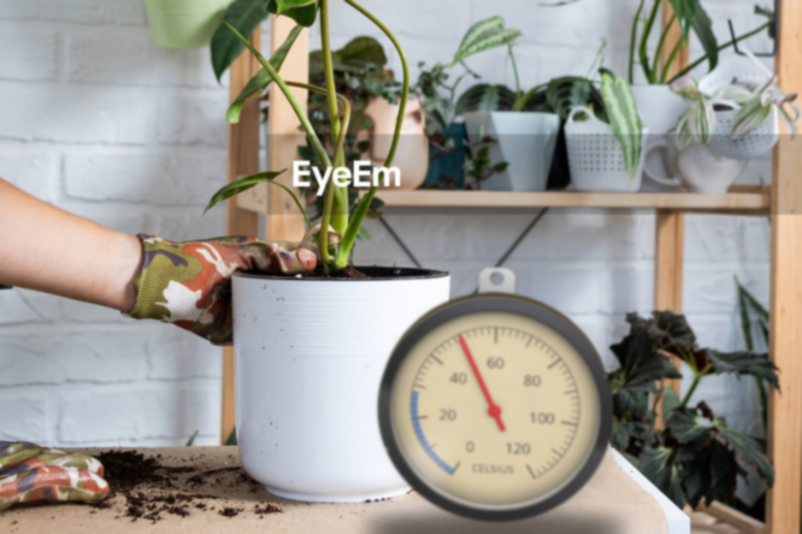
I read 50,°C
